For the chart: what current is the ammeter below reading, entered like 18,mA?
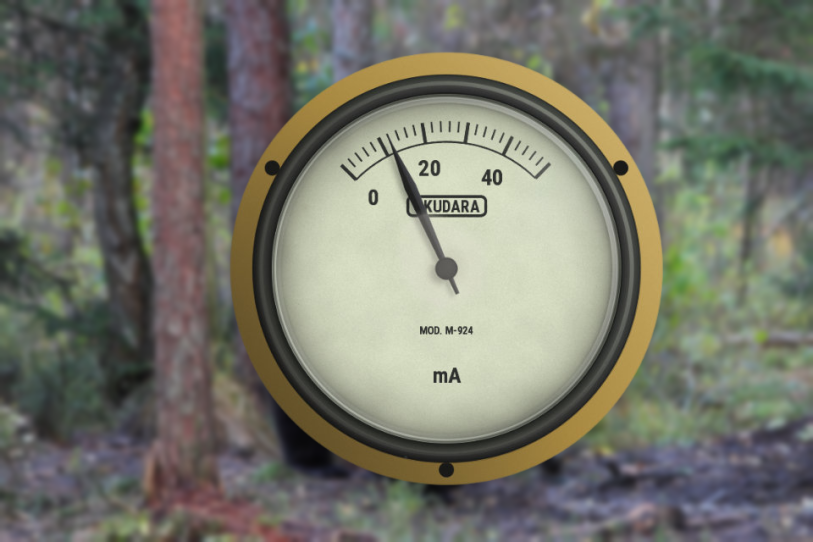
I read 12,mA
